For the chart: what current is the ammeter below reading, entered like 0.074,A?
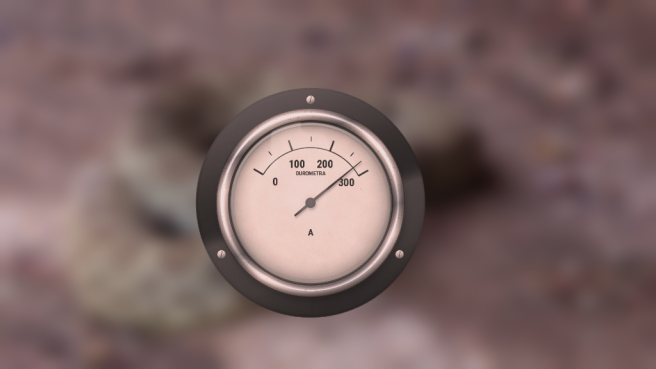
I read 275,A
